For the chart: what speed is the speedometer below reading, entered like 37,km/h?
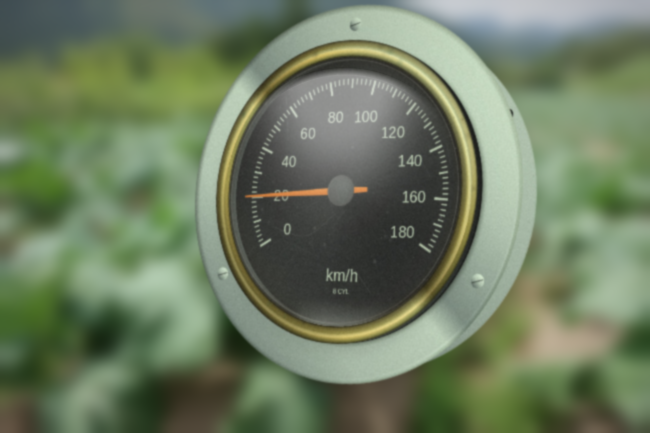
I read 20,km/h
